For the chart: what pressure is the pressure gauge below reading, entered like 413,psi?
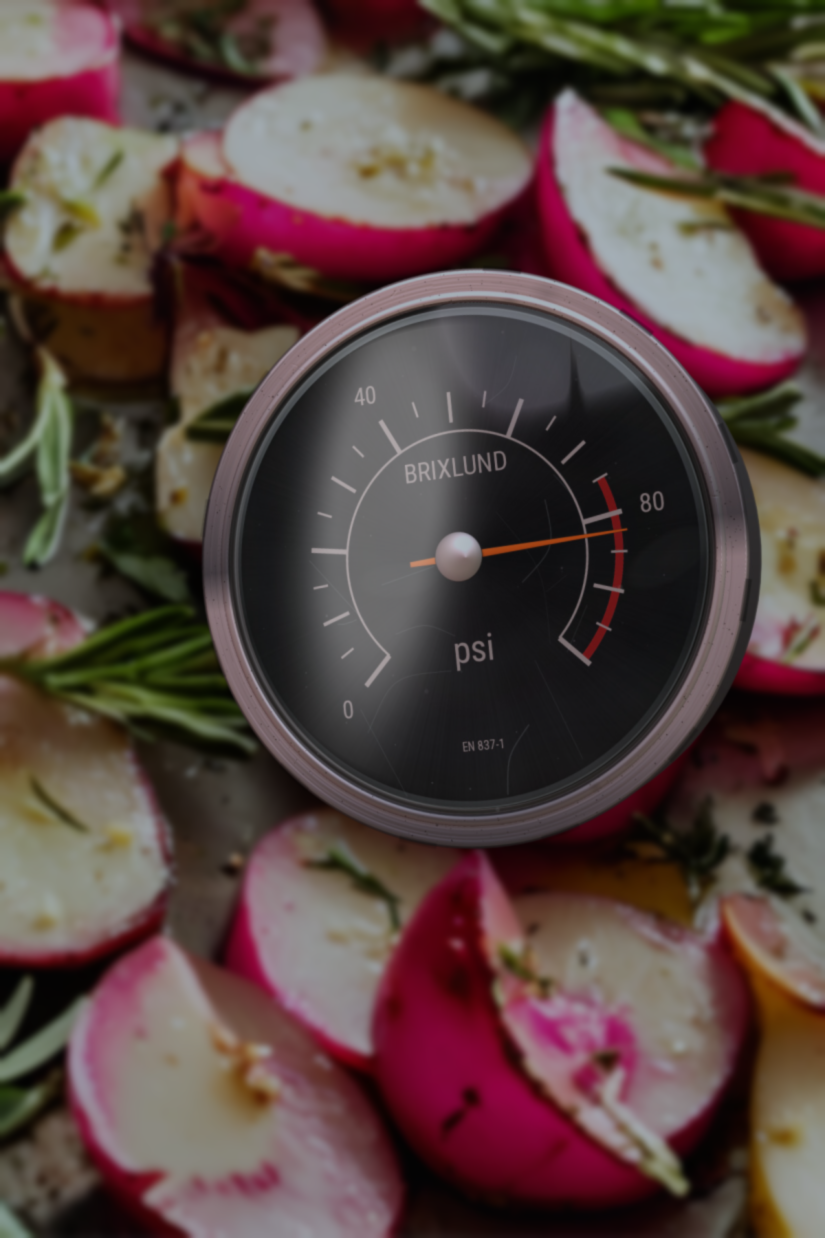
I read 82.5,psi
